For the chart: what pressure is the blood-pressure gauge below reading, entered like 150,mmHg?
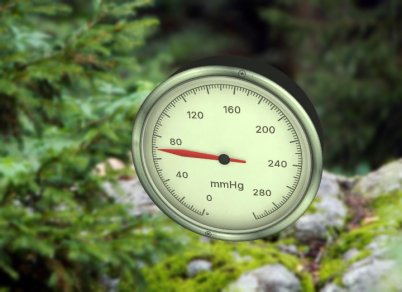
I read 70,mmHg
